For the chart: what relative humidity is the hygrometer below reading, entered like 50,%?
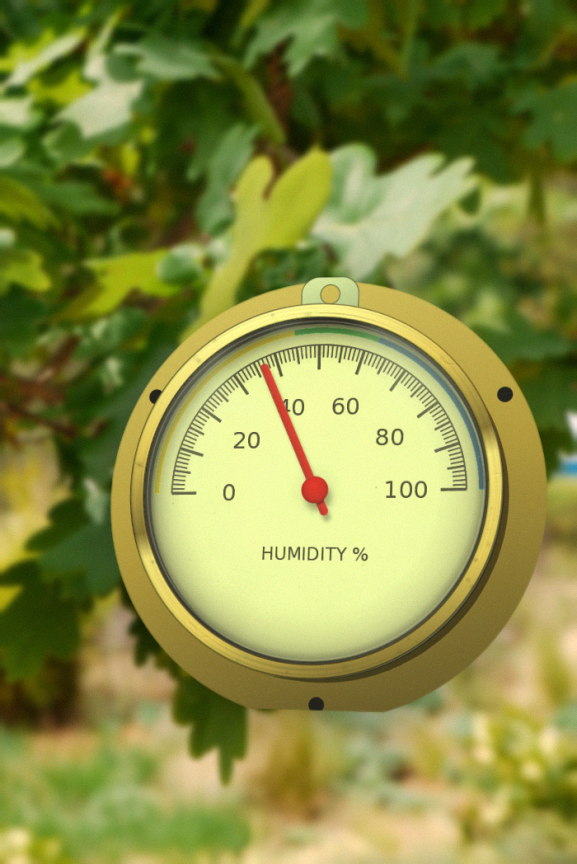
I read 37,%
